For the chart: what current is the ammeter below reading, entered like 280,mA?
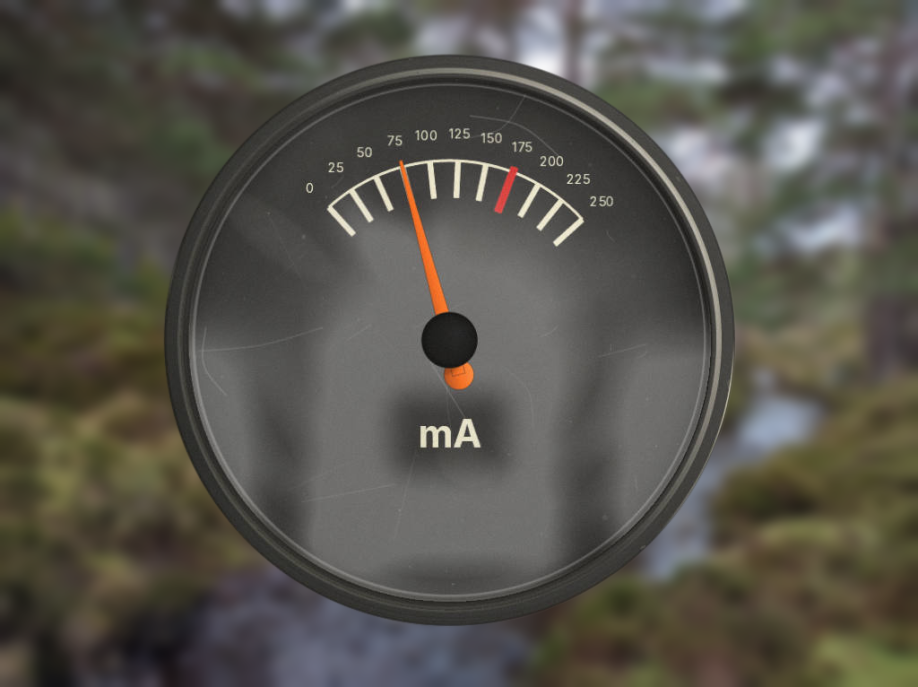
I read 75,mA
